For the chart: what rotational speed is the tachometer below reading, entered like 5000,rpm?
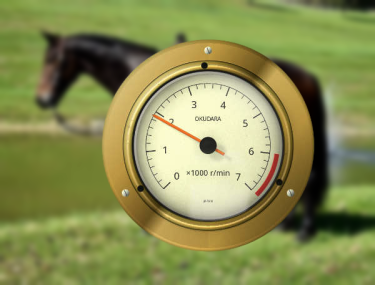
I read 1900,rpm
